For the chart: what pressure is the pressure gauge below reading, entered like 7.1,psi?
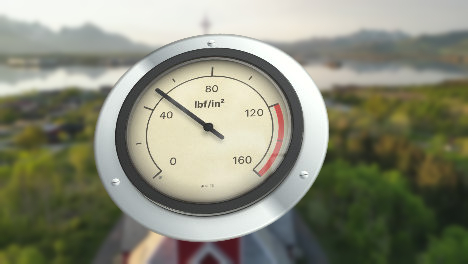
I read 50,psi
